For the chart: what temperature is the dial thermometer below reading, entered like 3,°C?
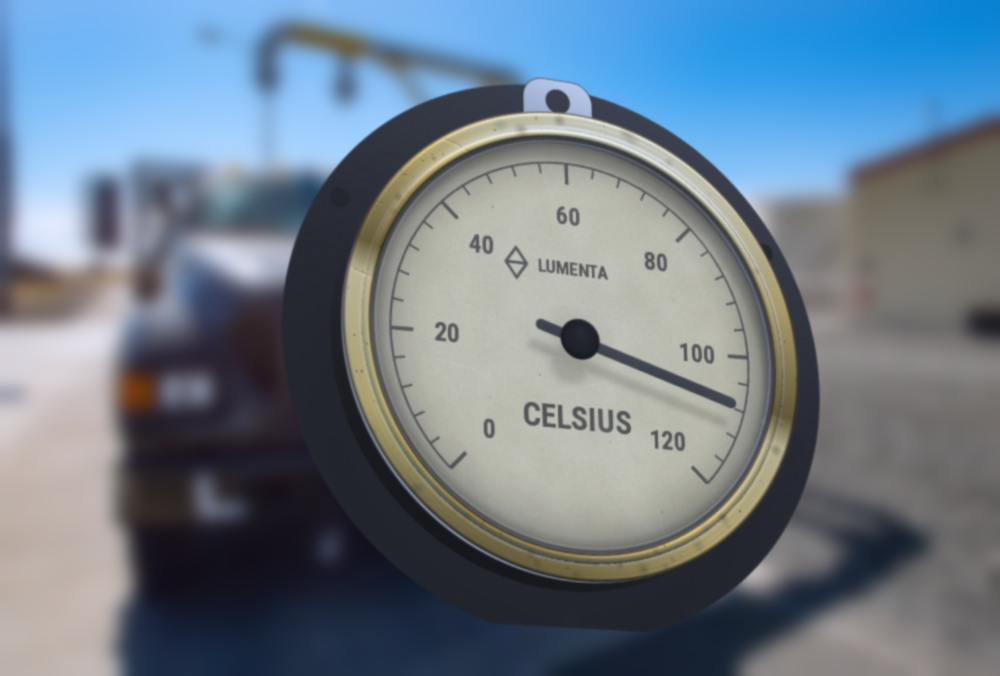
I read 108,°C
